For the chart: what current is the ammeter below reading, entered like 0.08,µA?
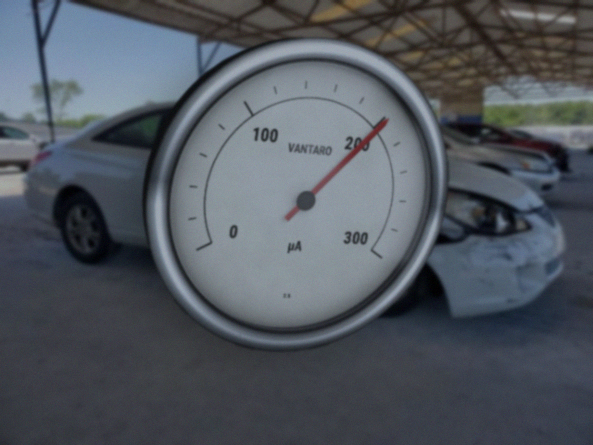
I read 200,µA
